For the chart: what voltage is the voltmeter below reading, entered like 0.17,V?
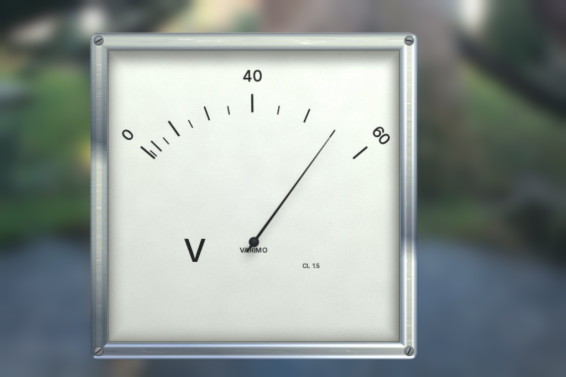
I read 55,V
